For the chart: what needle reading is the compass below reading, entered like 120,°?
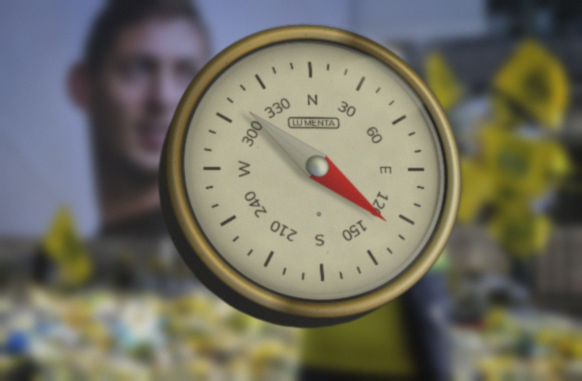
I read 130,°
